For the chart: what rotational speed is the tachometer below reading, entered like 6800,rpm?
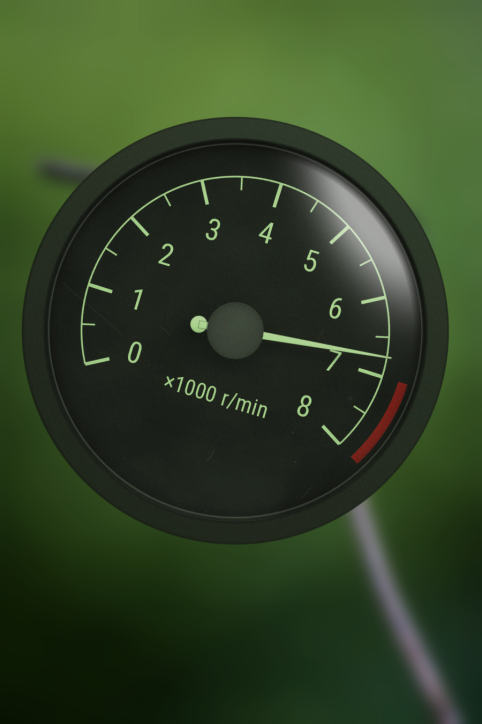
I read 6750,rpm
